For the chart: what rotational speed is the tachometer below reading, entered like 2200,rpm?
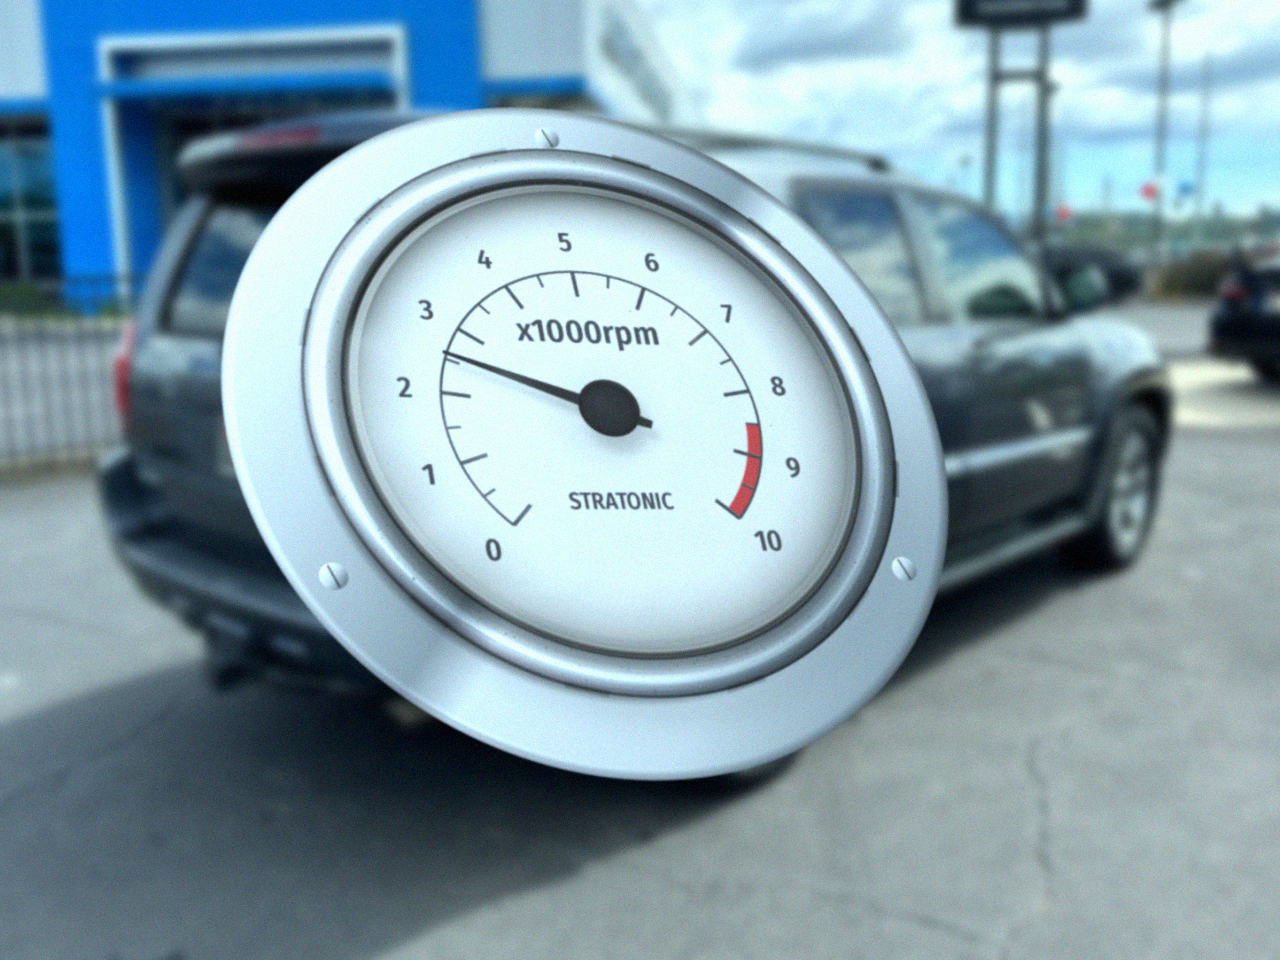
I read 2500,rpm
